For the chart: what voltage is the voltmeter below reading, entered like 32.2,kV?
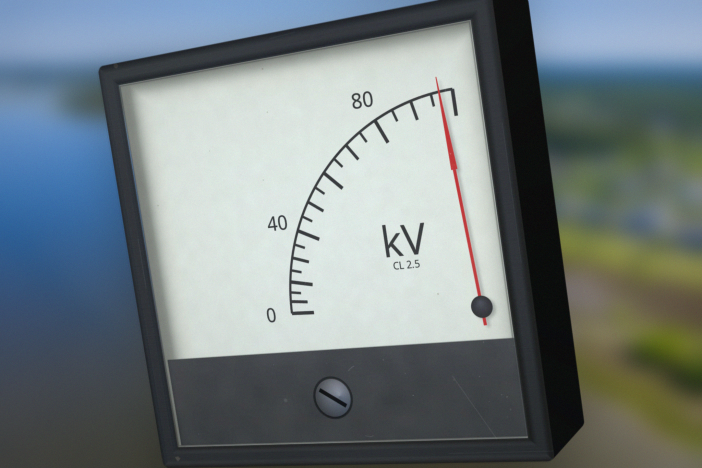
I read 97.5,kV
